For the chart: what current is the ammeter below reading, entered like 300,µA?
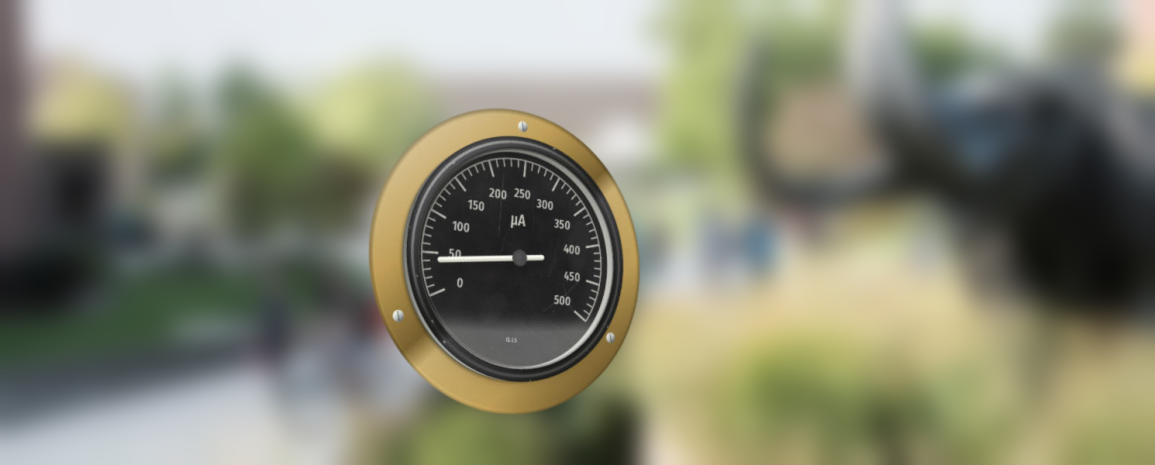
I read 40,µA
